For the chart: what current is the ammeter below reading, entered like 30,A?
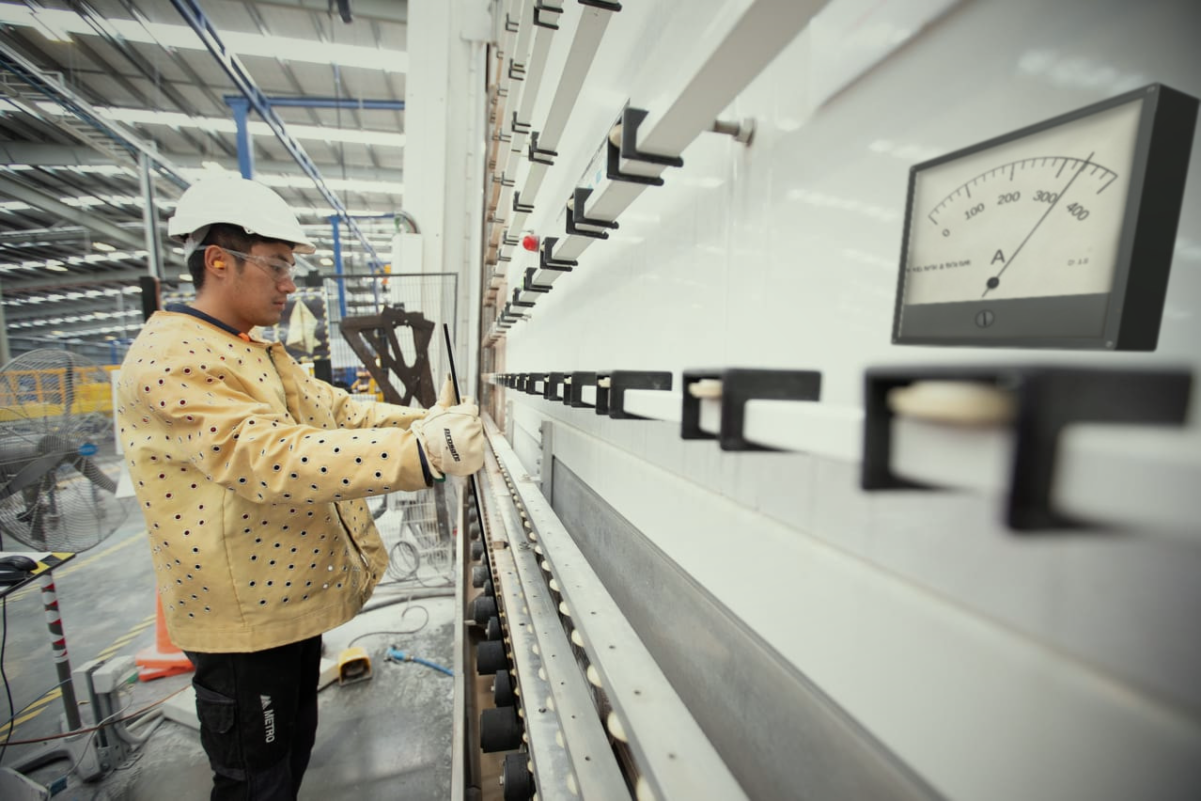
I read 340,A
